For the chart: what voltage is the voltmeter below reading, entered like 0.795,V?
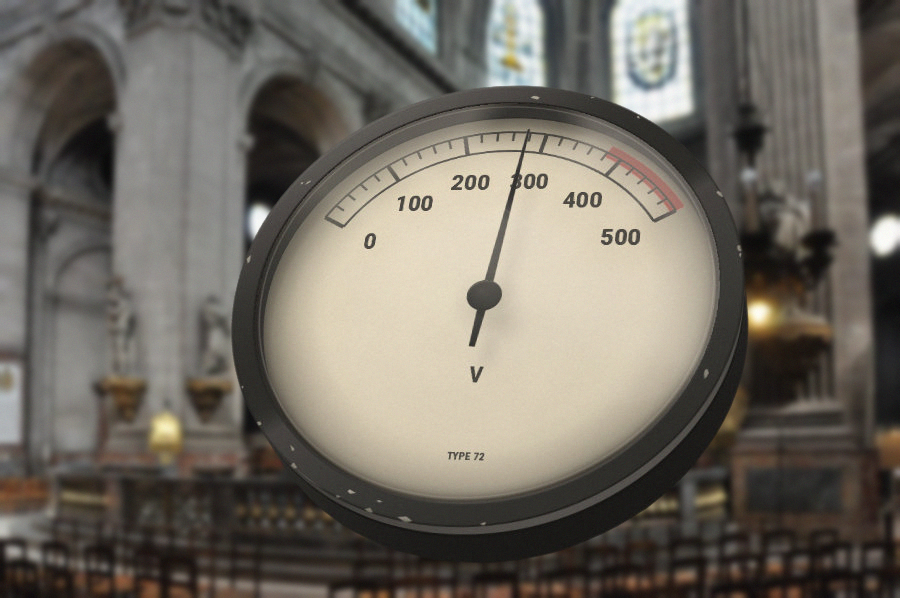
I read 280,V
